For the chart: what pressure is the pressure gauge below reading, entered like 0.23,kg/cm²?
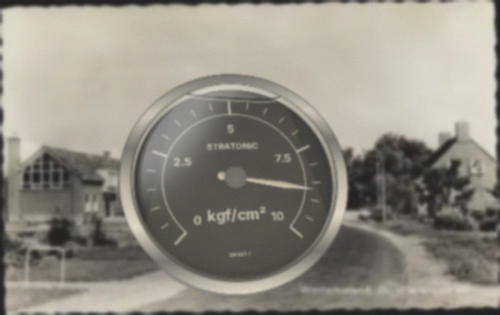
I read 8.75,kg/cm²
